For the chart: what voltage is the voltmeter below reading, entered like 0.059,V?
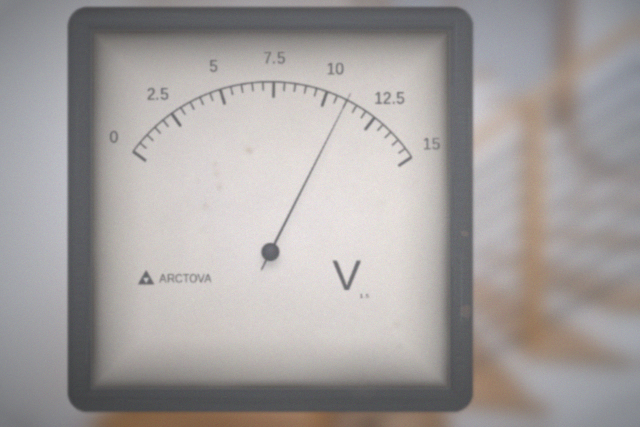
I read 11,V
